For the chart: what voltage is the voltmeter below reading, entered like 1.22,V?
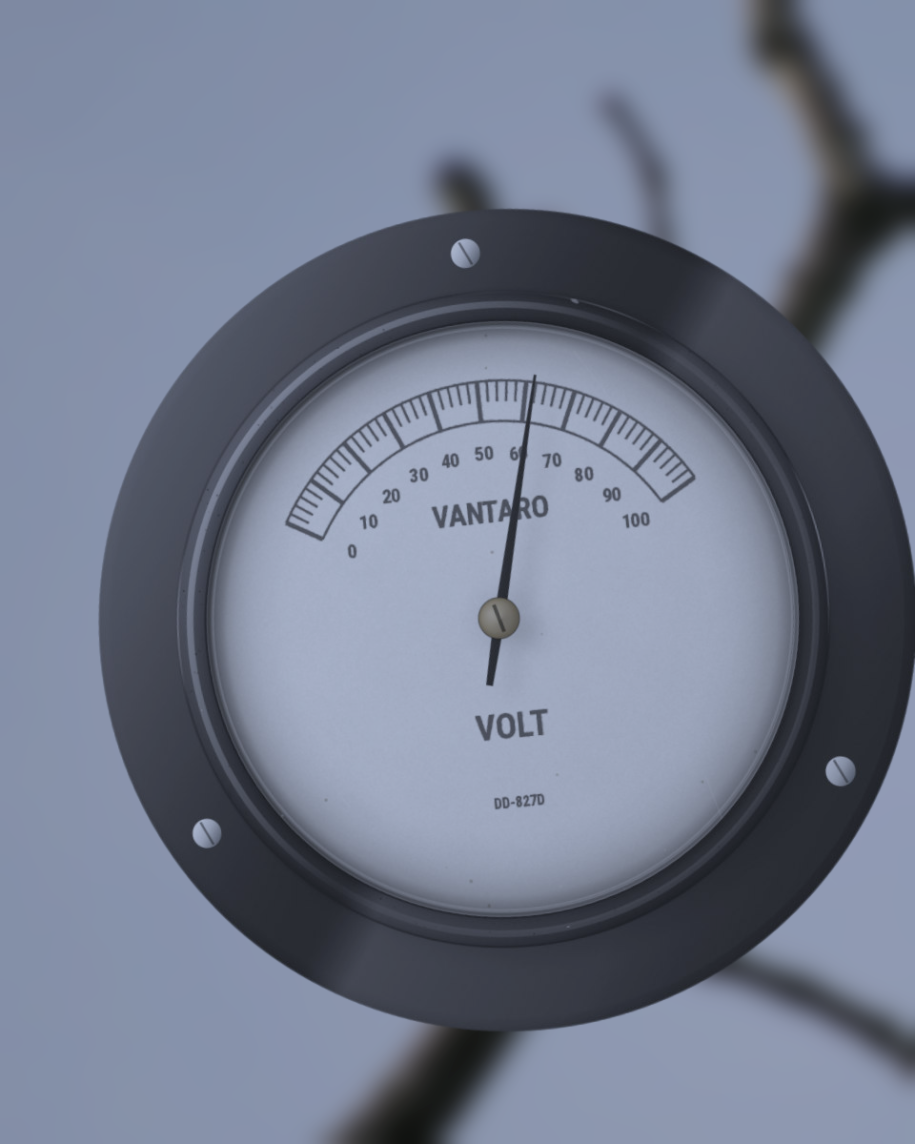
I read 62,V
